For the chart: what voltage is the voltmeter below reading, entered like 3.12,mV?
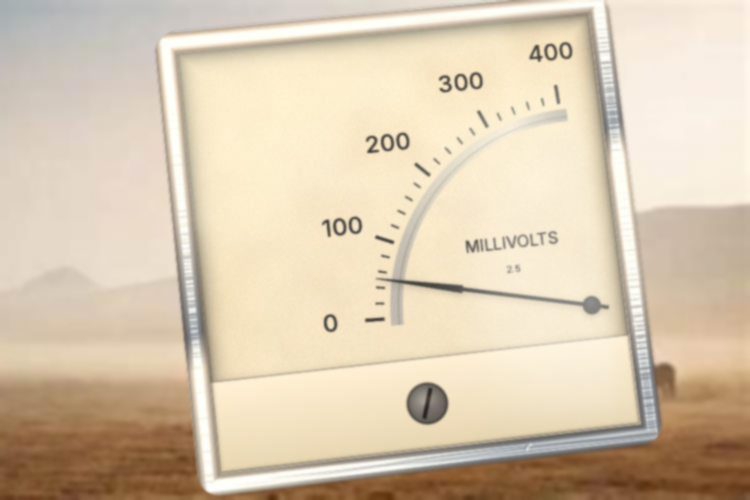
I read 50,mV
